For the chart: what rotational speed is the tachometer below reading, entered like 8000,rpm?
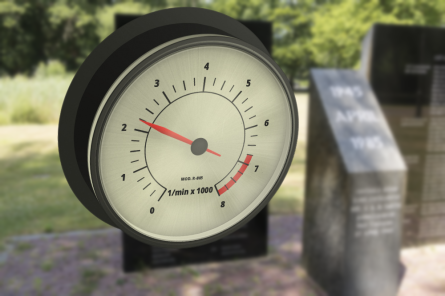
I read 2250,rpm
